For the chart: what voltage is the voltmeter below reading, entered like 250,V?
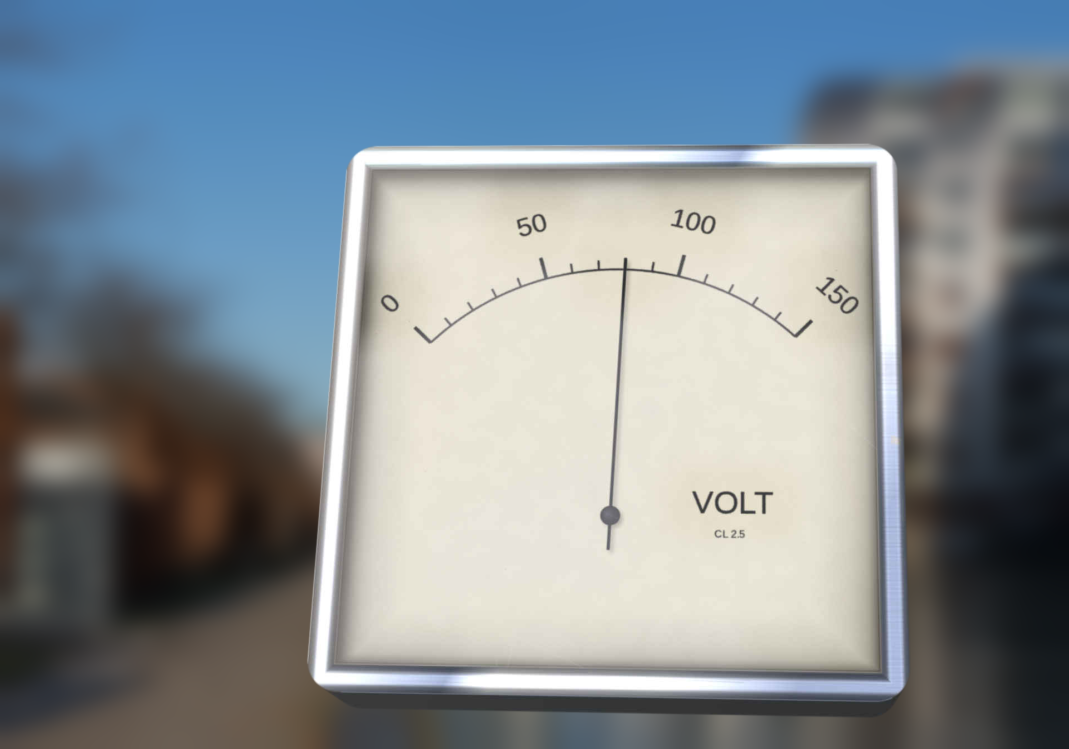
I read 80,V
